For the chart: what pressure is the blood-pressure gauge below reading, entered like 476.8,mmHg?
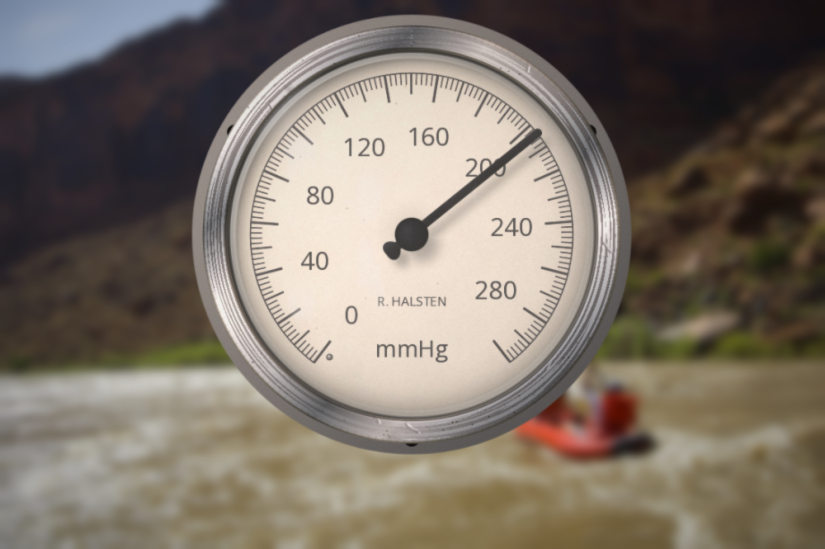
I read 204,mmHg
